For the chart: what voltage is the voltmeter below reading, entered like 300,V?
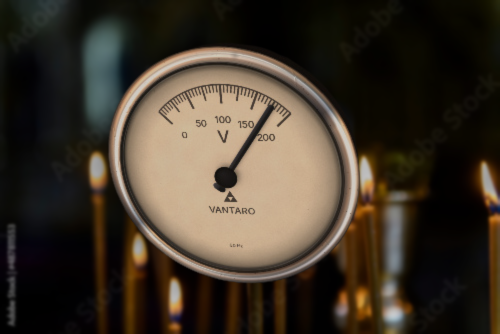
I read 175,V
